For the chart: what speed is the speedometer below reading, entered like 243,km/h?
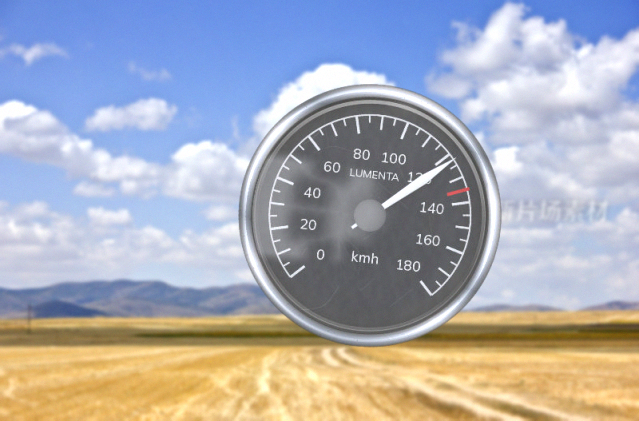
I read 122.5,km/h
